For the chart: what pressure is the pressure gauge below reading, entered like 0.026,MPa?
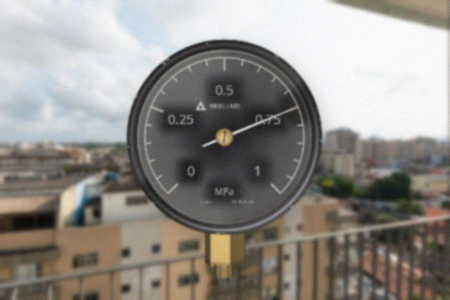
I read 0.75,MPa
